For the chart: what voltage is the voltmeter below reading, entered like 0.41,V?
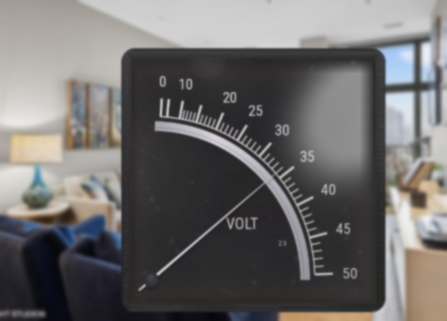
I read 34,V
